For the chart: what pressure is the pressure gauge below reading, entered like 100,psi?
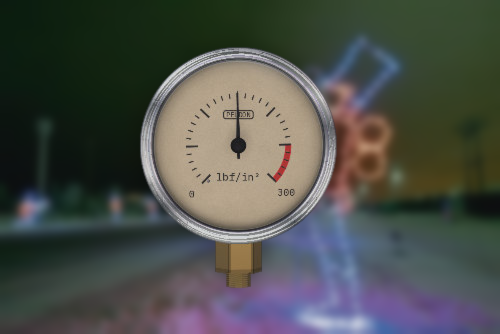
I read 150,psi
